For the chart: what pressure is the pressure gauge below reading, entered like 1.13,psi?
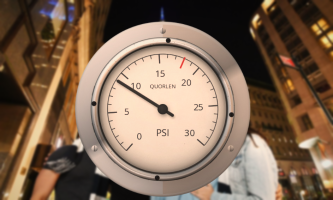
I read 9,psi
